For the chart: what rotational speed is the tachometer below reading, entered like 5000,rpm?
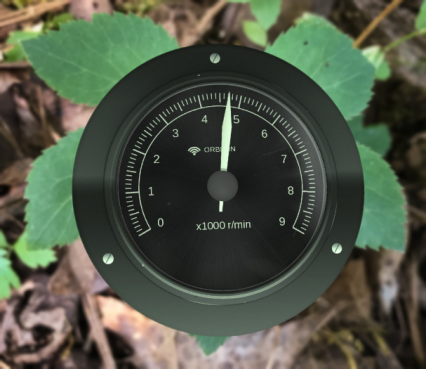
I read 4700,rpm
